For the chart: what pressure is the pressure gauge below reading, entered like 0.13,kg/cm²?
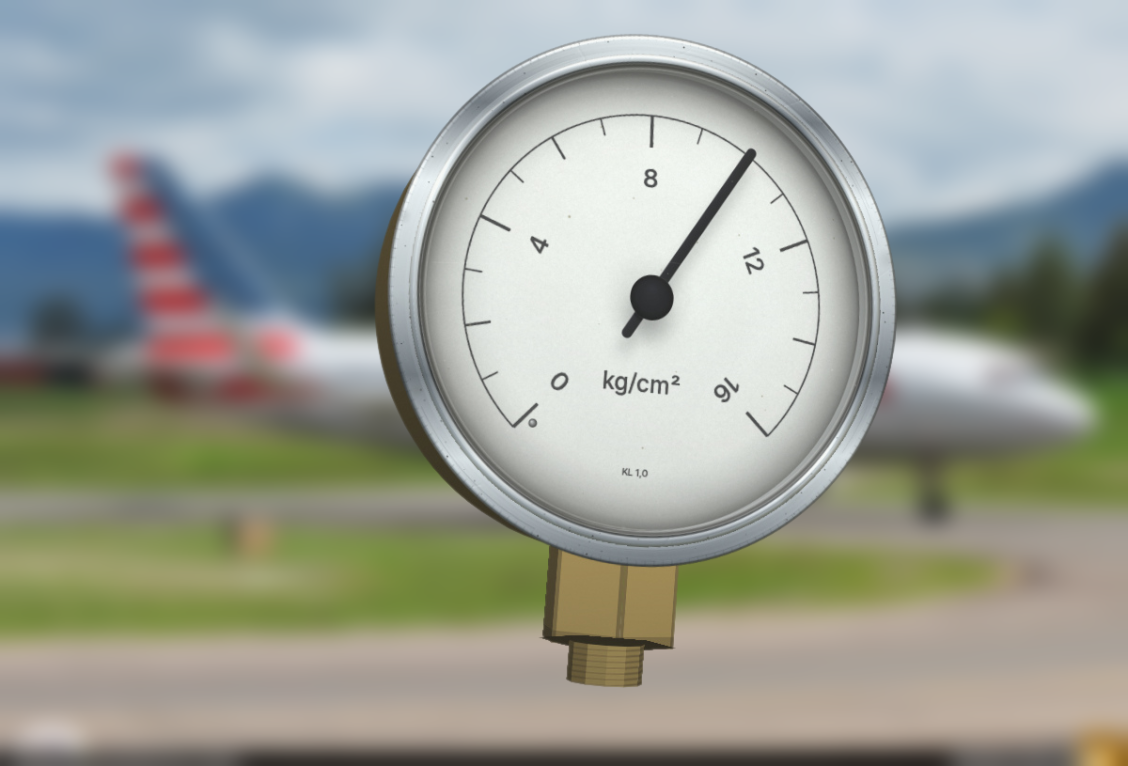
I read 10,kg/cm²
